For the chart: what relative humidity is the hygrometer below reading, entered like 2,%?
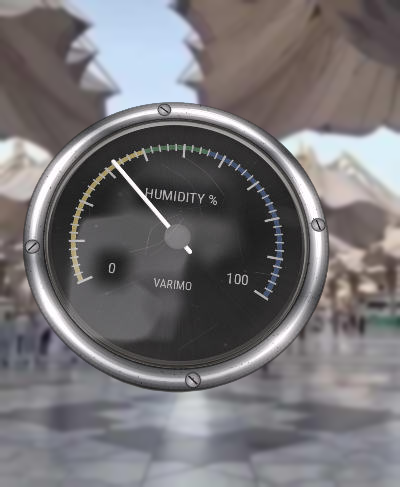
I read 32,%
